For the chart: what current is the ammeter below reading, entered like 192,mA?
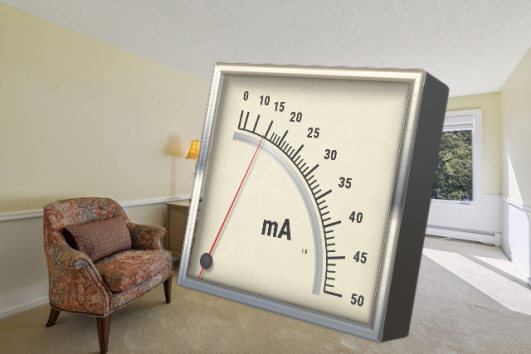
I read 15,mA
